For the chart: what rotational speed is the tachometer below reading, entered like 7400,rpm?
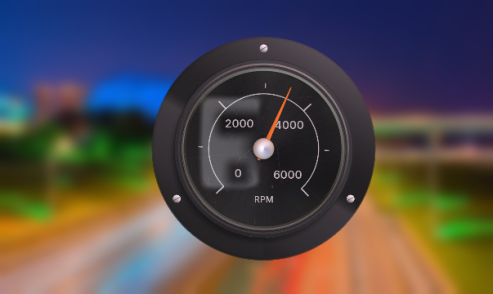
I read 3500,rpm
